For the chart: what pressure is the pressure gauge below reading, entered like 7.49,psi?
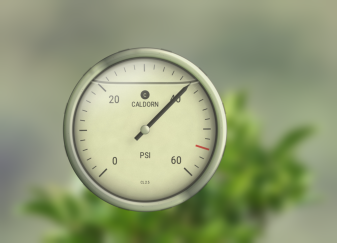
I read 40,psi
